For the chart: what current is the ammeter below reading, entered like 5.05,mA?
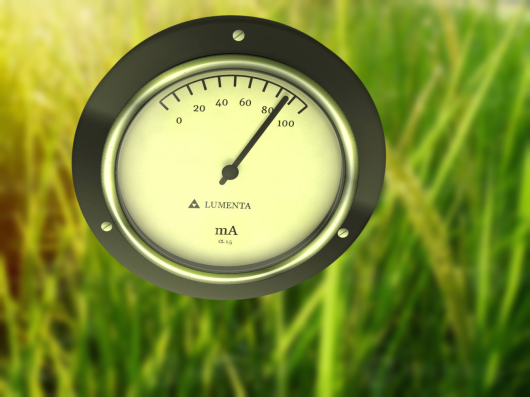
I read 85,mA
